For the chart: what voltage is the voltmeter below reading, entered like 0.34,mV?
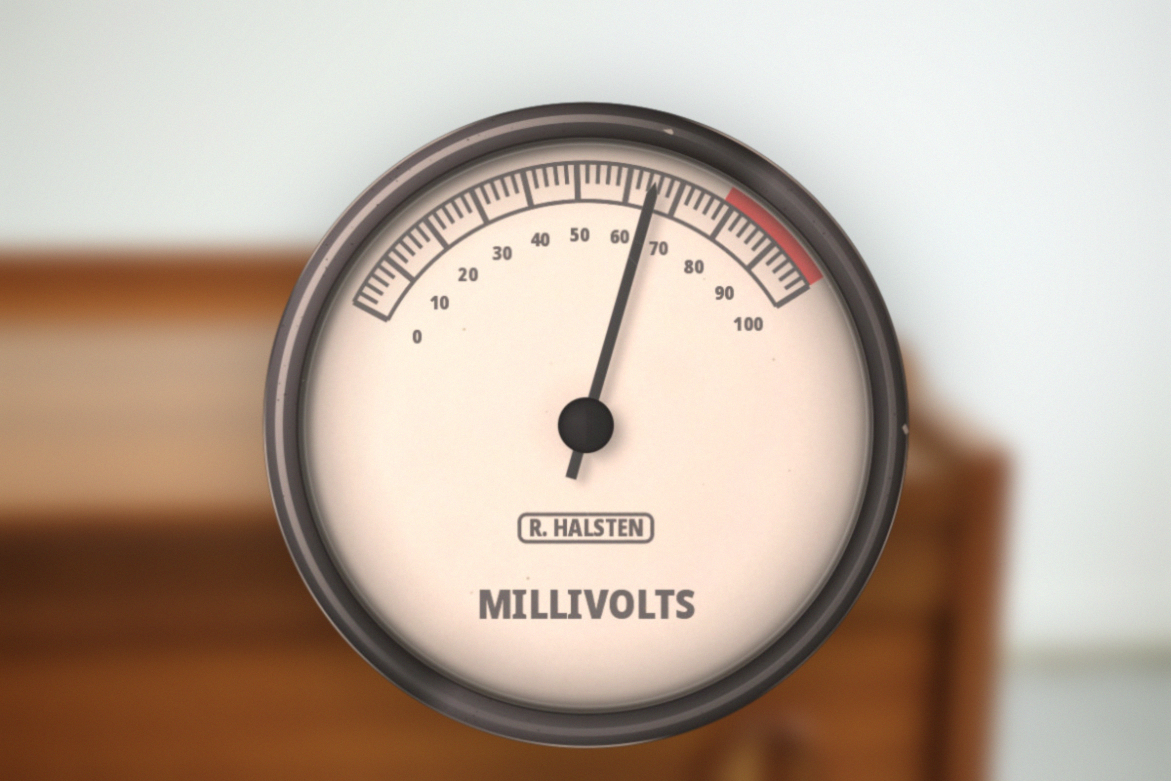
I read 65,mV
